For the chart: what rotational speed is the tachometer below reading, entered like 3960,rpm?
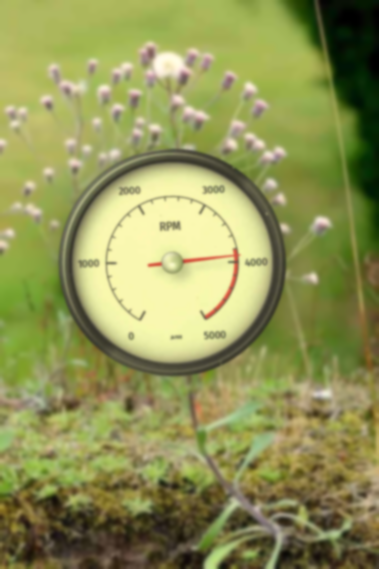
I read 3900,rpm
